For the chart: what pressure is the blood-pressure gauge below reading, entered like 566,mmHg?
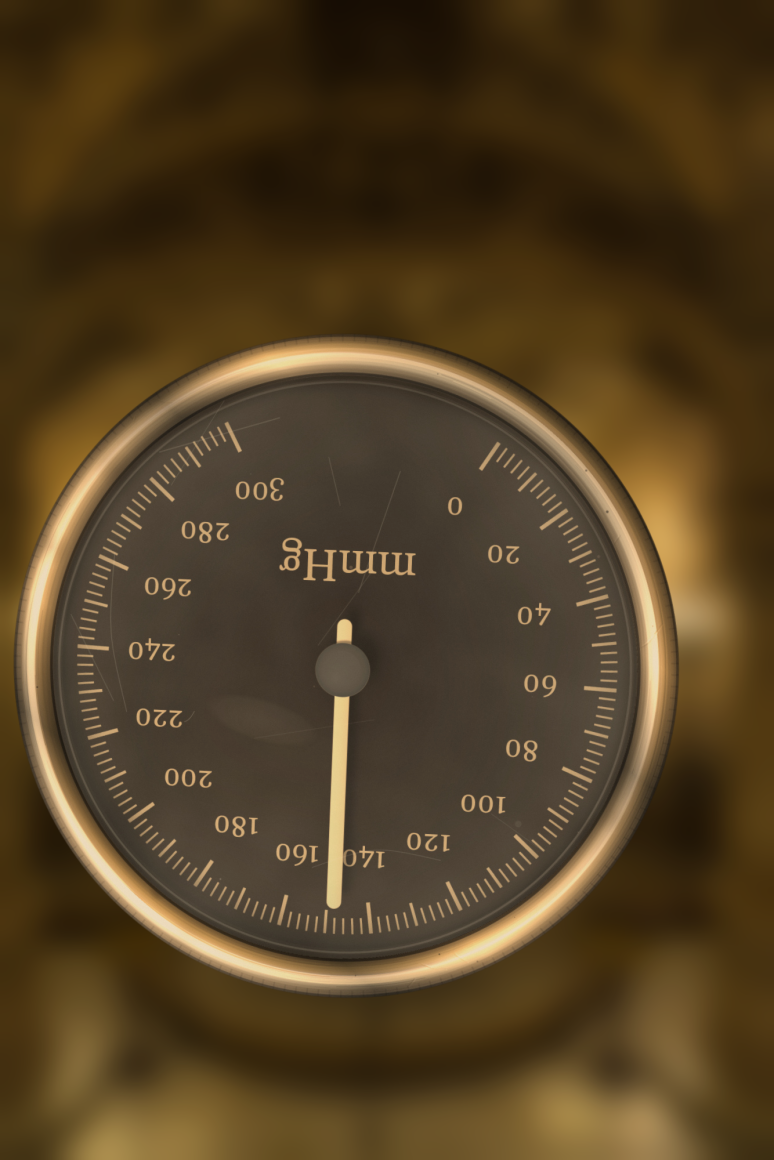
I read 148,mmHg
